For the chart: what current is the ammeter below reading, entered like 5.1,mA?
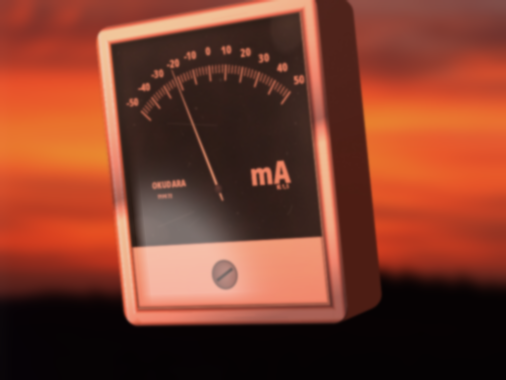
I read -20,mA
